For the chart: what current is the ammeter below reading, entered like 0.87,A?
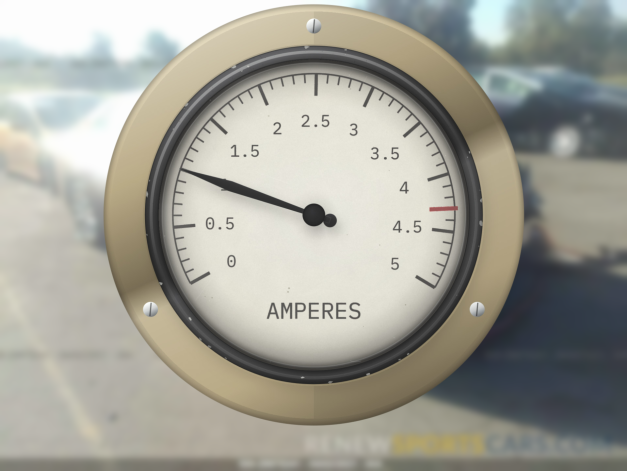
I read 1,A
